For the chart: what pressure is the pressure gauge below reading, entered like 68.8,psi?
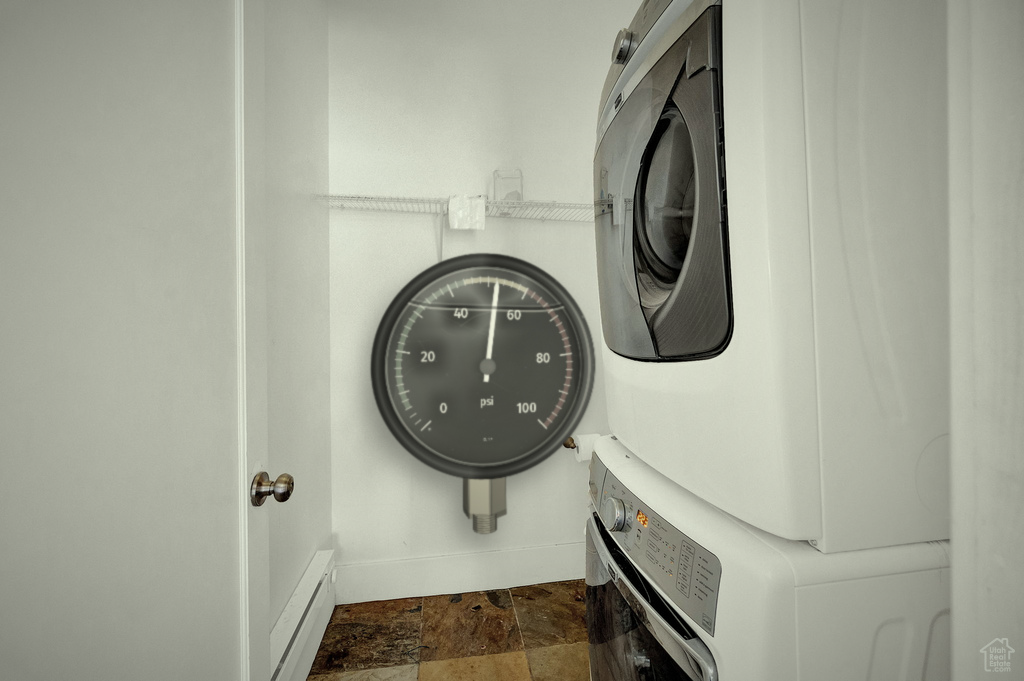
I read 52,psi
